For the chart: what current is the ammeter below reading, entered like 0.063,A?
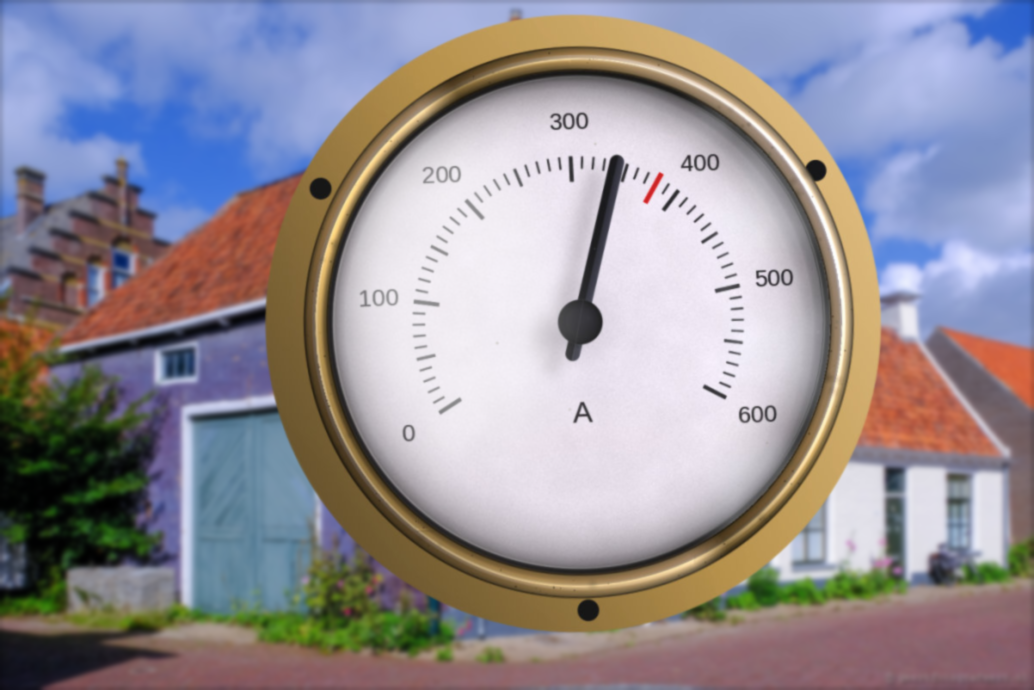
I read 340,A
